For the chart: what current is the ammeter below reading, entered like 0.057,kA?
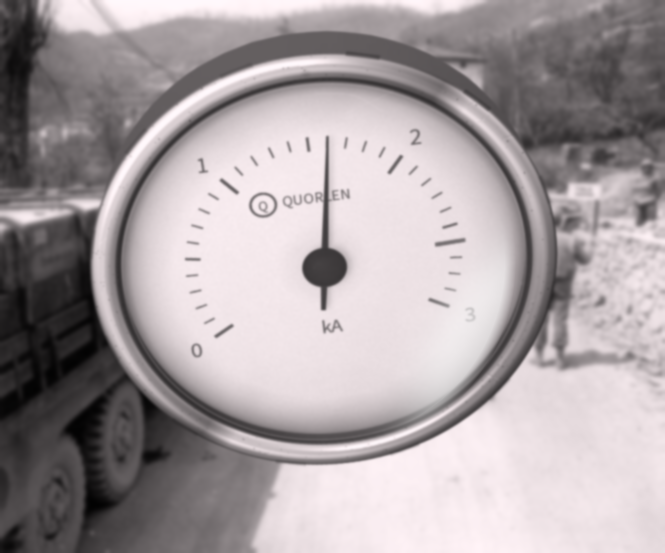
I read 1.6,kA
